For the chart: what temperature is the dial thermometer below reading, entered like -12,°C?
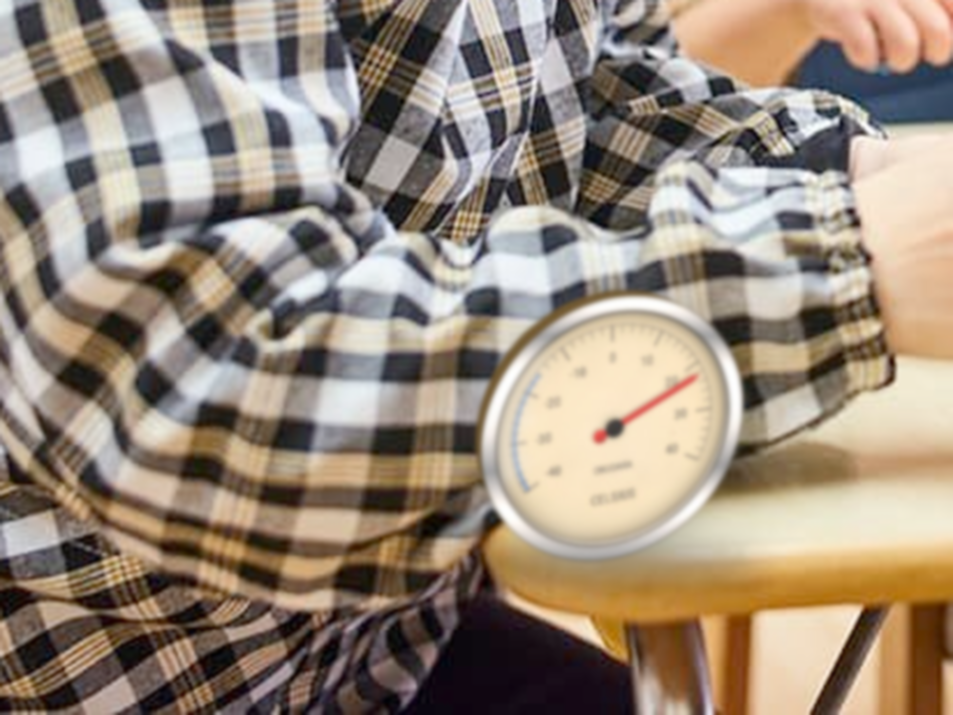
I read 22,°C
